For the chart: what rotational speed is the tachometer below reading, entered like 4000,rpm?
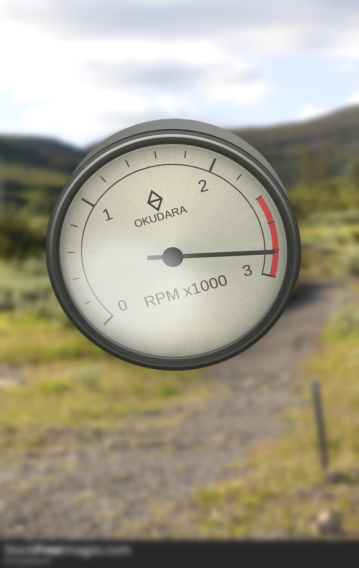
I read 2800,rpm
